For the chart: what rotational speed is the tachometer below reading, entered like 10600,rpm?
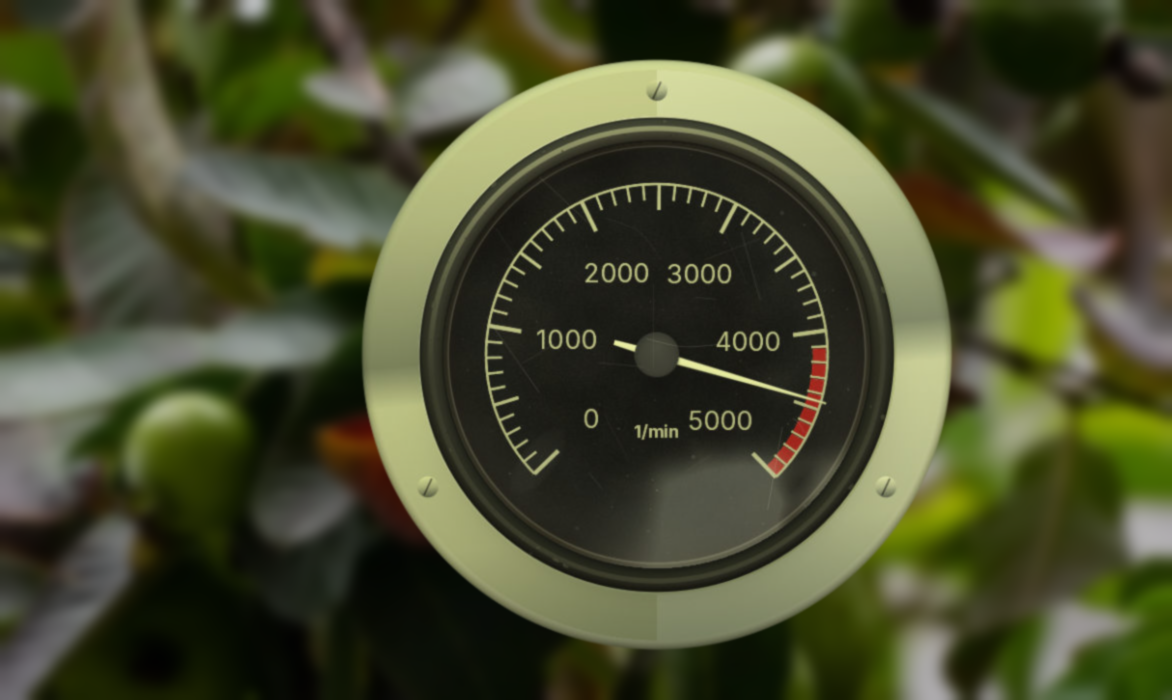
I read 4450,rpm
